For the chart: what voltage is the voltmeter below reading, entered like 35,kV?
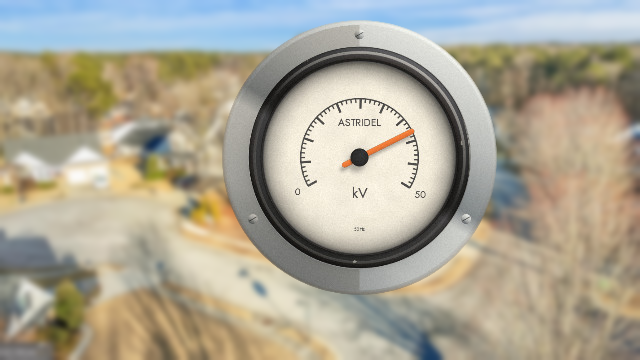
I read 38,kV
